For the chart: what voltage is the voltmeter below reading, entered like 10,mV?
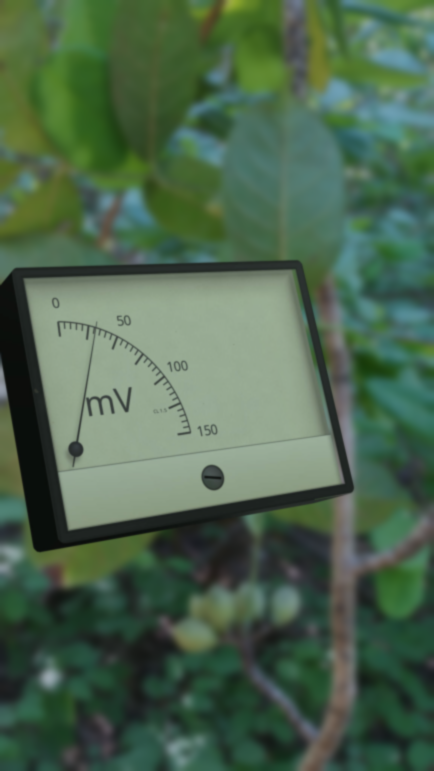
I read 30,mV
